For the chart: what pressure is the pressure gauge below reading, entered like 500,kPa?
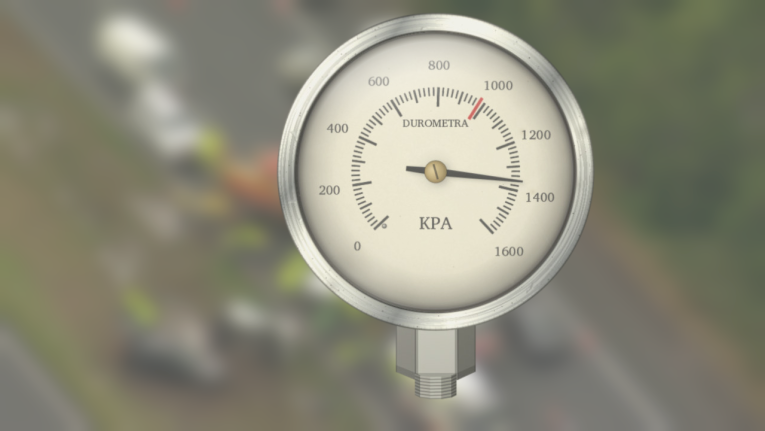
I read 1360,kPa
